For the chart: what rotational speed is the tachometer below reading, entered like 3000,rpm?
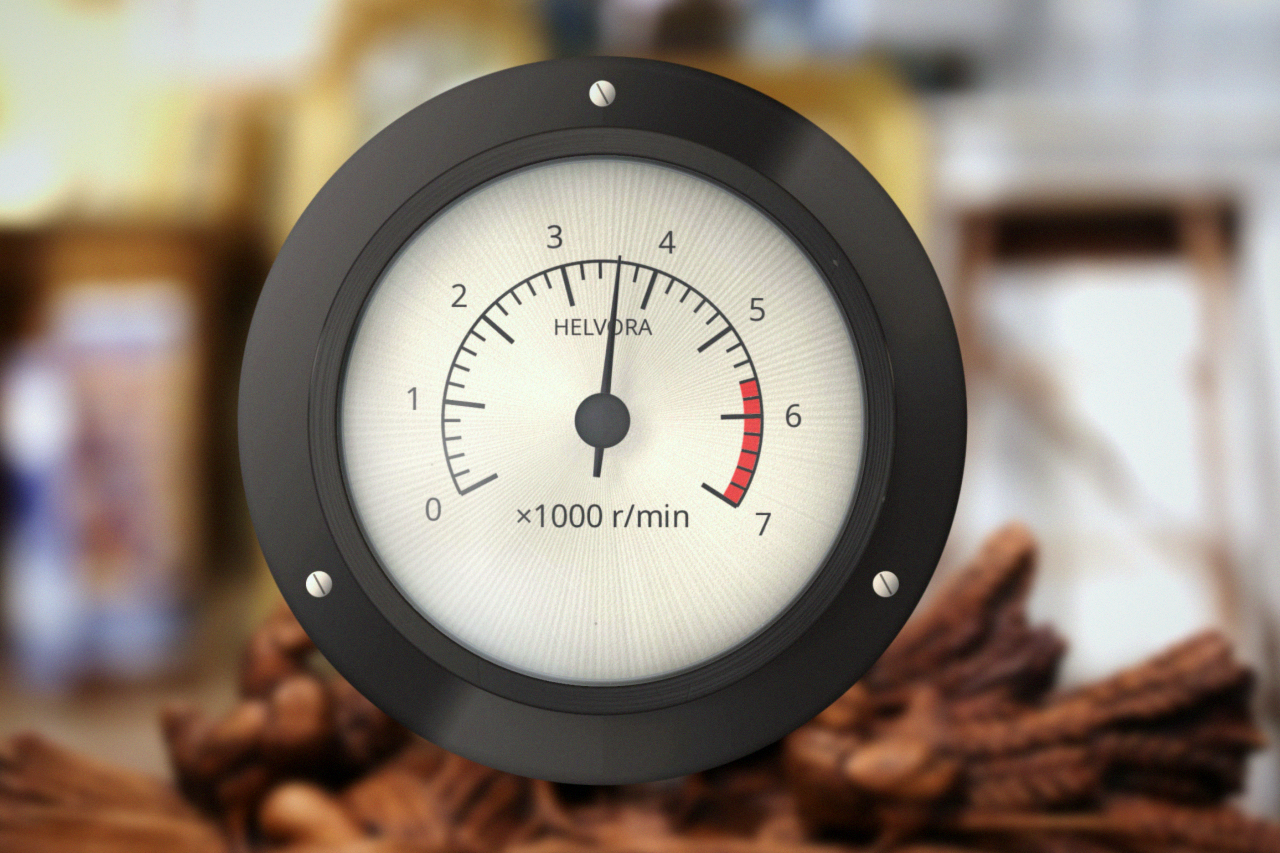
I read 3600,rpm
